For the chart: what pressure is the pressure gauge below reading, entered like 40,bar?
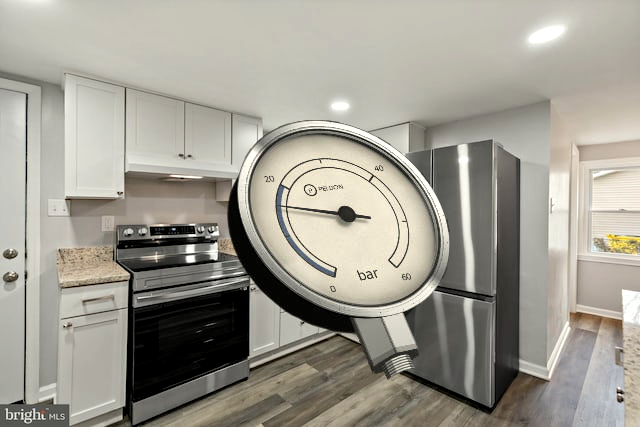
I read 15,bar
